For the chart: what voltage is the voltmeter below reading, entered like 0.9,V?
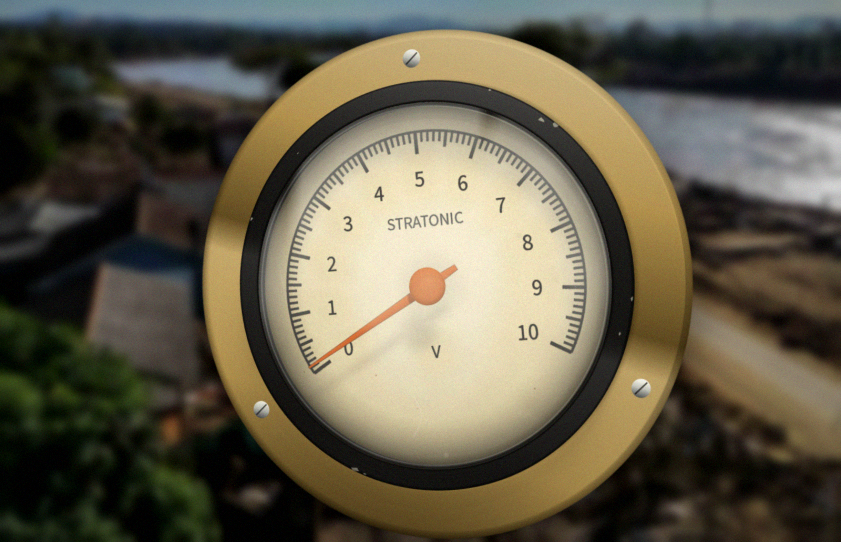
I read 0.1,V
